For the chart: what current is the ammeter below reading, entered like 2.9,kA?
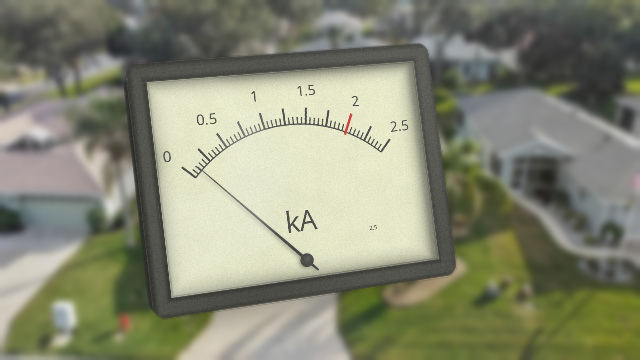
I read 0.1,kA
